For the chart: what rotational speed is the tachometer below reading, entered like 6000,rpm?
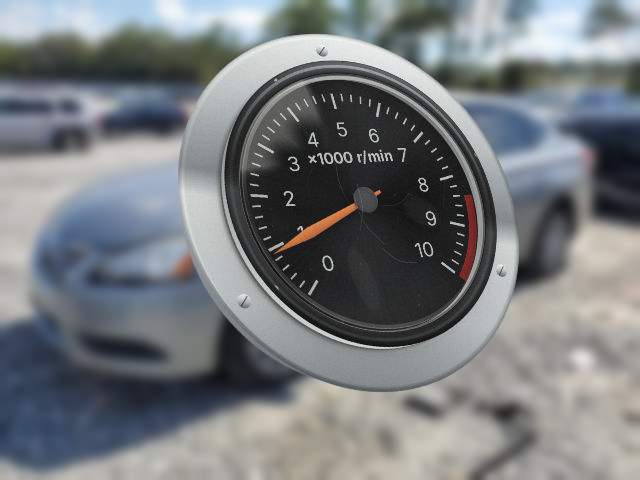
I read 900,rpm
